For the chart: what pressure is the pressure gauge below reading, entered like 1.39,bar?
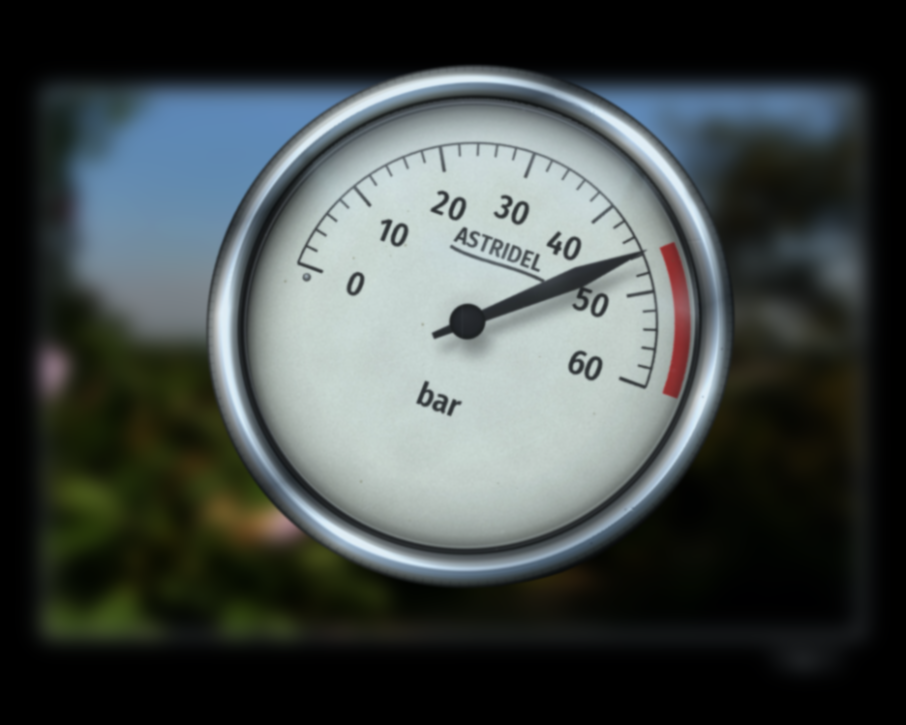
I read 46,bar
